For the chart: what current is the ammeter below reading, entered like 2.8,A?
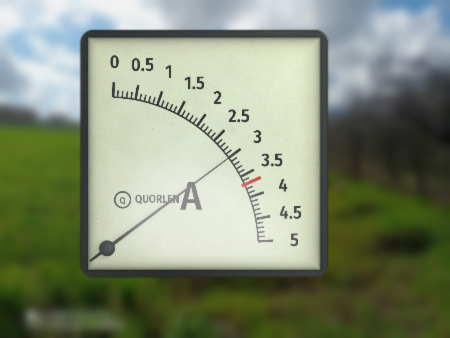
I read 3,A
